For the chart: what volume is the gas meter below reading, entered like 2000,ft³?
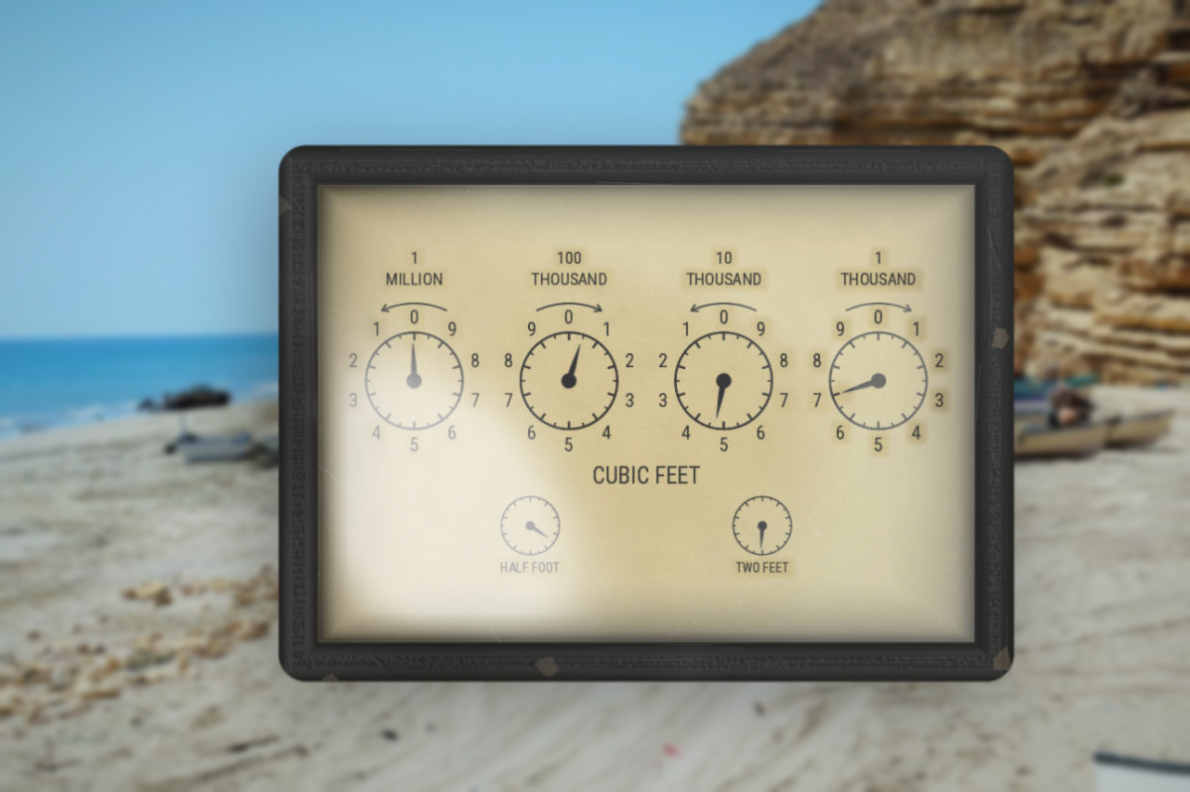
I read 4700,ft³
